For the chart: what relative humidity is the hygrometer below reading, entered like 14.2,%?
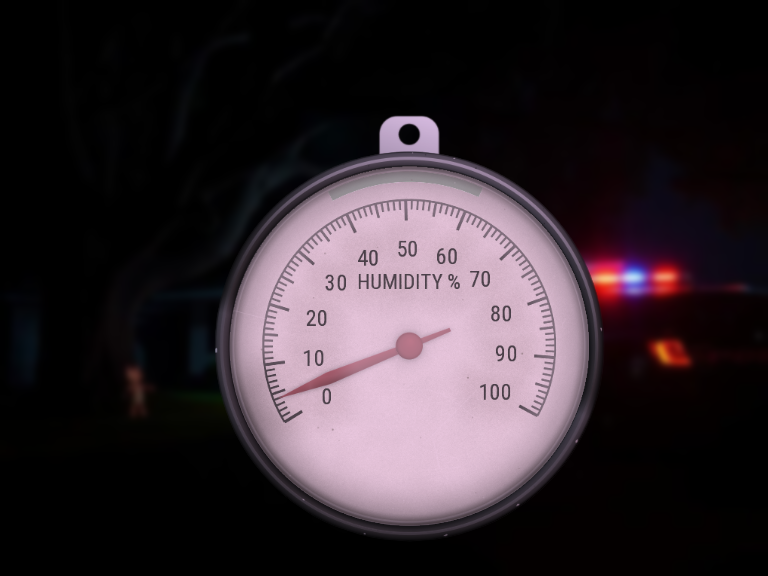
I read 4,%
